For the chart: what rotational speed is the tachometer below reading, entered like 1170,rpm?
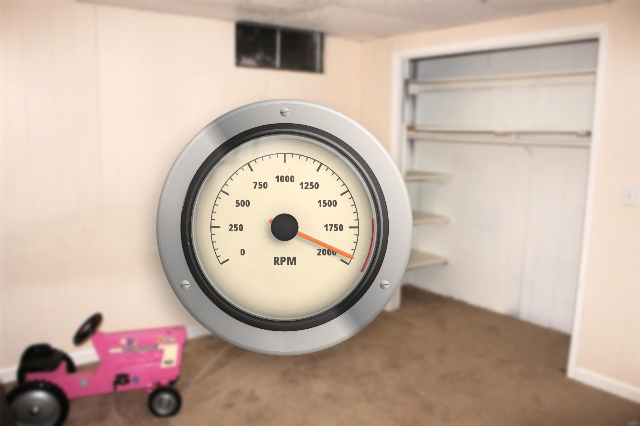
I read 1950,rpm
